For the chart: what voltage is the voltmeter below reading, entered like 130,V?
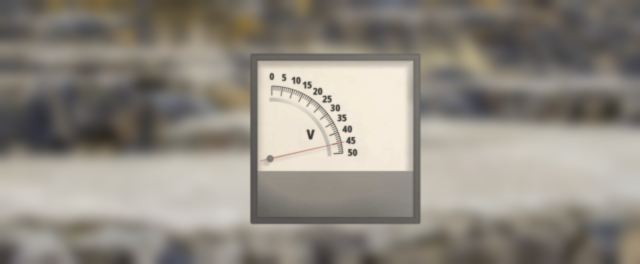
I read 45,V
